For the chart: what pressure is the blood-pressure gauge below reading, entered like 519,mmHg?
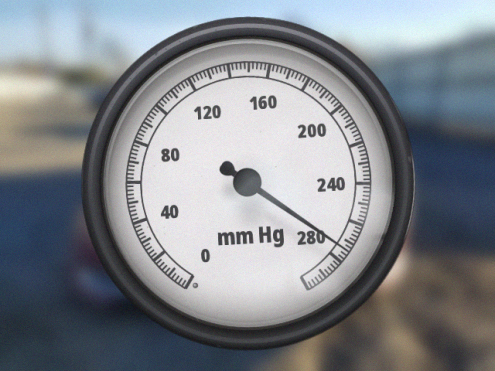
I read 274,mmHg
